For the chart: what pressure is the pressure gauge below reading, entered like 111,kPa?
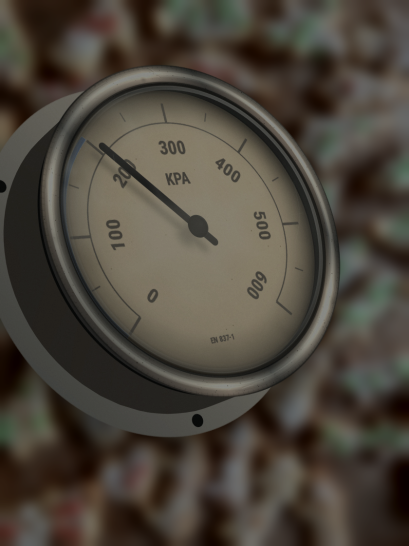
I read 200,kPa
